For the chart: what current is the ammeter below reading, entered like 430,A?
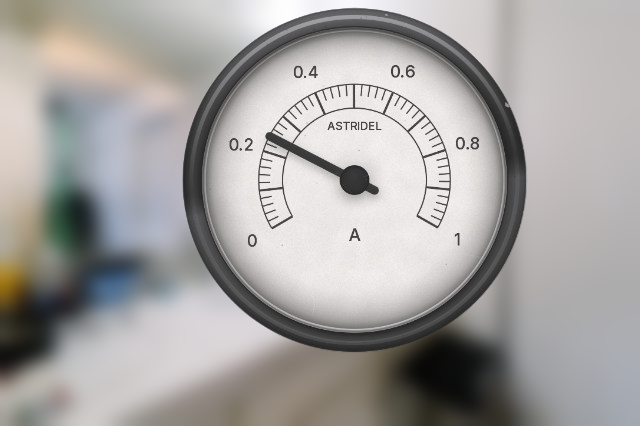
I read 0.24,A
